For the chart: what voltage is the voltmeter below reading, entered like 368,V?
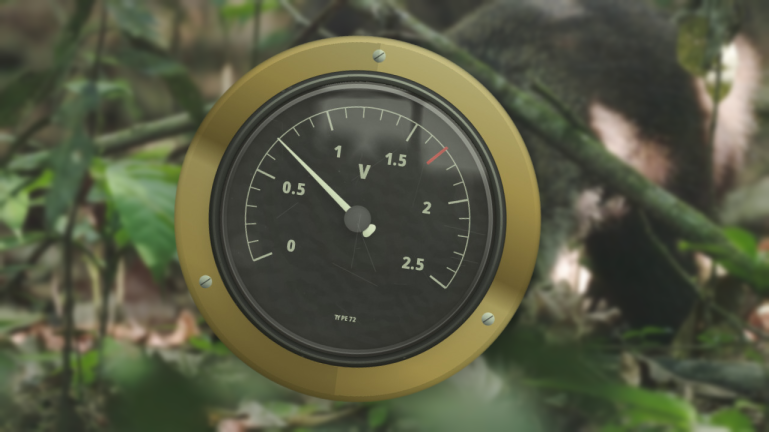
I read 0.7,V
